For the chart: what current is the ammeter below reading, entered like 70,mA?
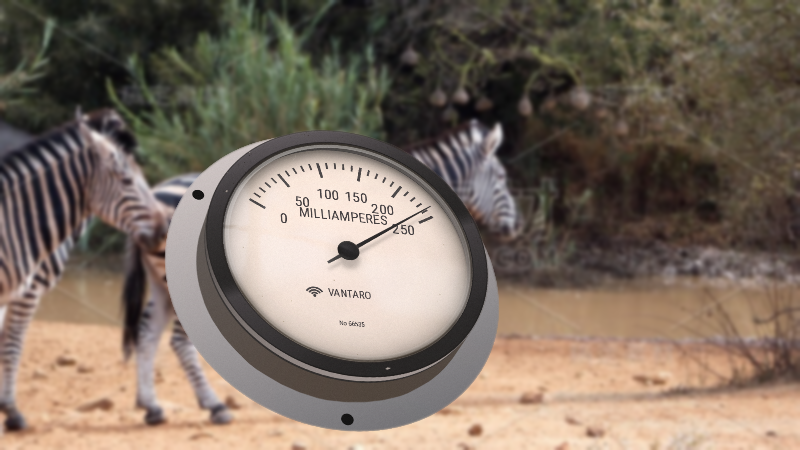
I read 240,mA
